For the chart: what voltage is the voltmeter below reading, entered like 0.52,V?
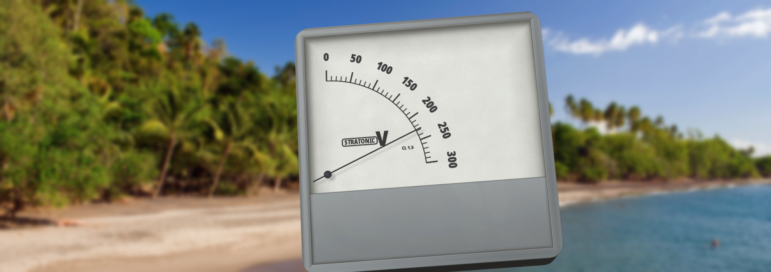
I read 230,V
